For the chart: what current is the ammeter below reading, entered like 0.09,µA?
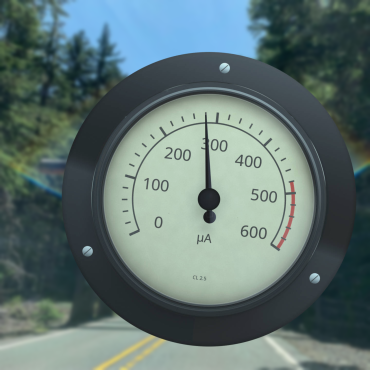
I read 280,µA
